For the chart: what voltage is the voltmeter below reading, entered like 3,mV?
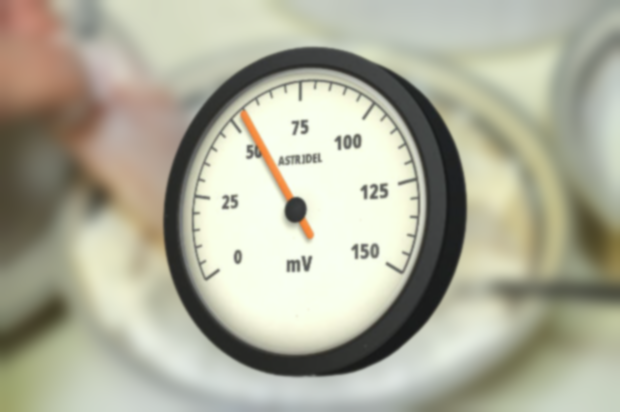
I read 55,mV
